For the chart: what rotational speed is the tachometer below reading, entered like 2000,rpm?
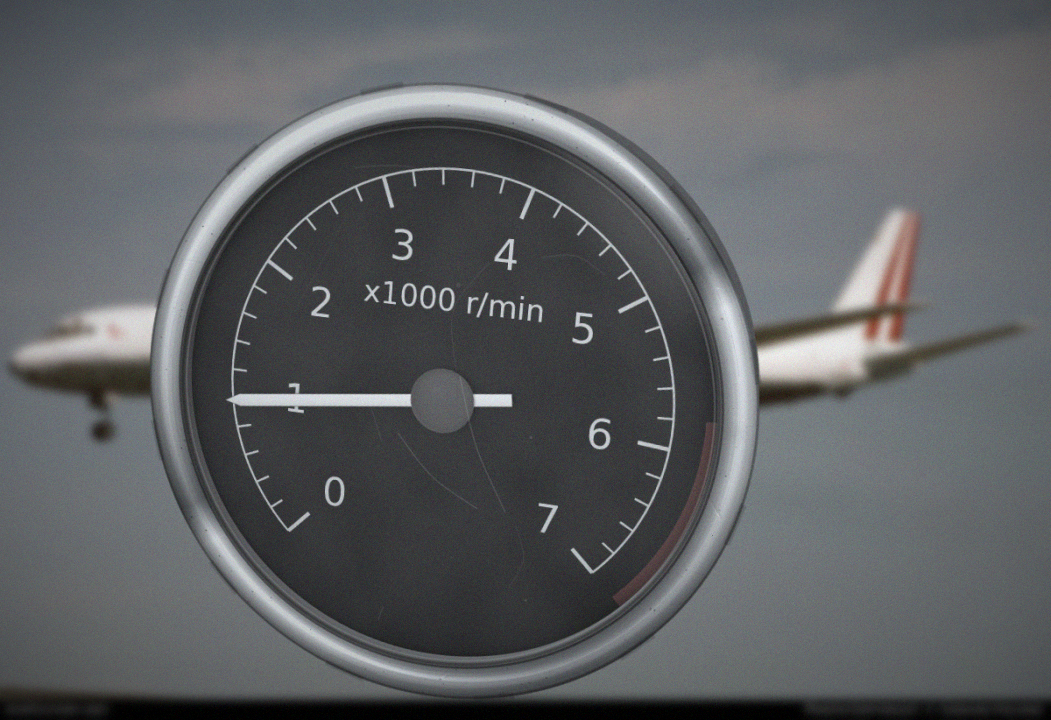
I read 1000,rpm
